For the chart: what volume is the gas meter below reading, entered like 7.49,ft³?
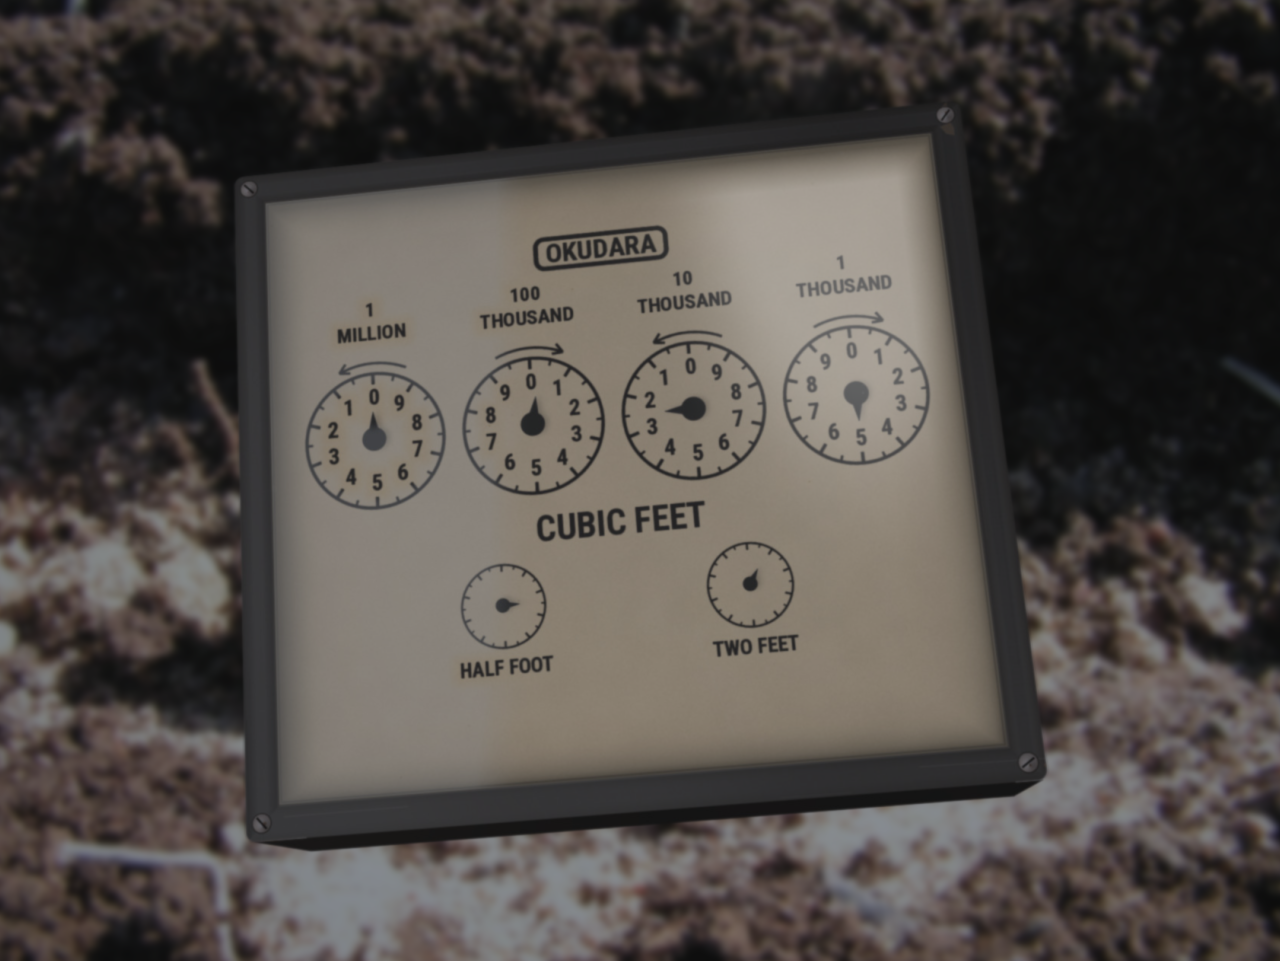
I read 2500,ft³
